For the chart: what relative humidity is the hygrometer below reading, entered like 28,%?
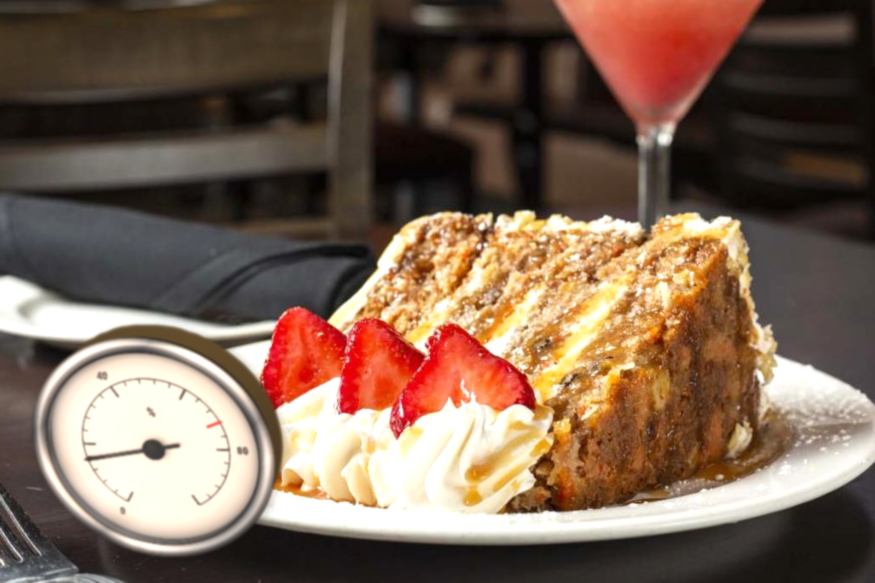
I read 16,%
